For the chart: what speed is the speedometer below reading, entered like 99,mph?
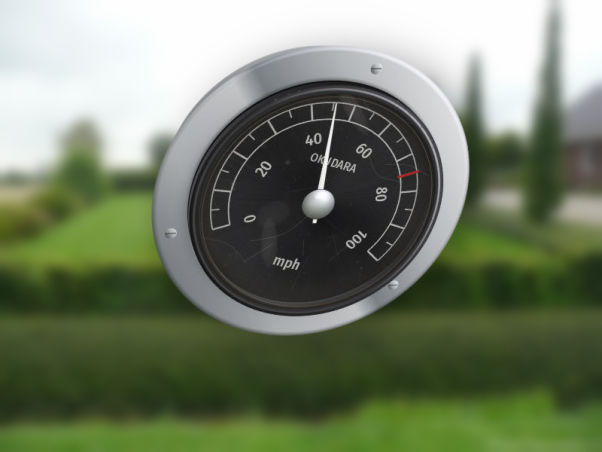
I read 45,mph
